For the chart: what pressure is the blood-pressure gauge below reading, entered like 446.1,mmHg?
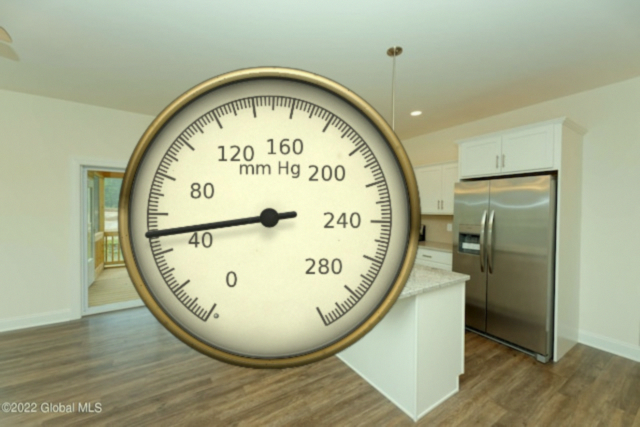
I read 50,mmHg
